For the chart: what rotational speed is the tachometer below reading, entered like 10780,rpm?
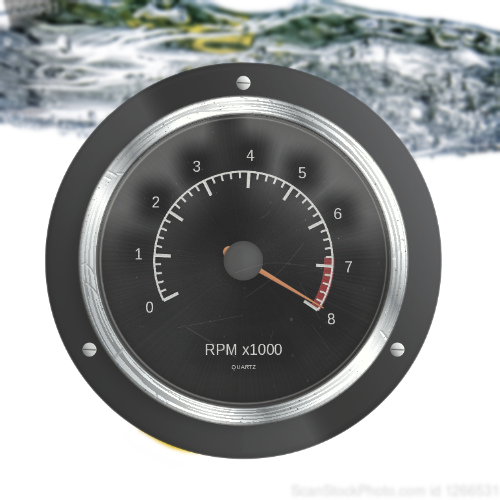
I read 7900,rpm
